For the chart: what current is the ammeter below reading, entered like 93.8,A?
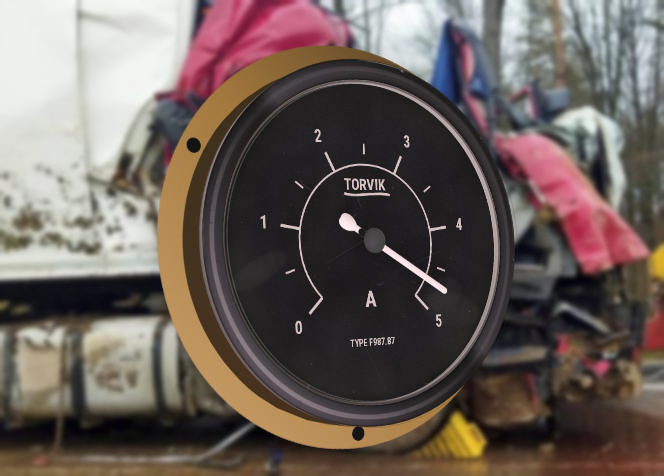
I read 4.75,A
